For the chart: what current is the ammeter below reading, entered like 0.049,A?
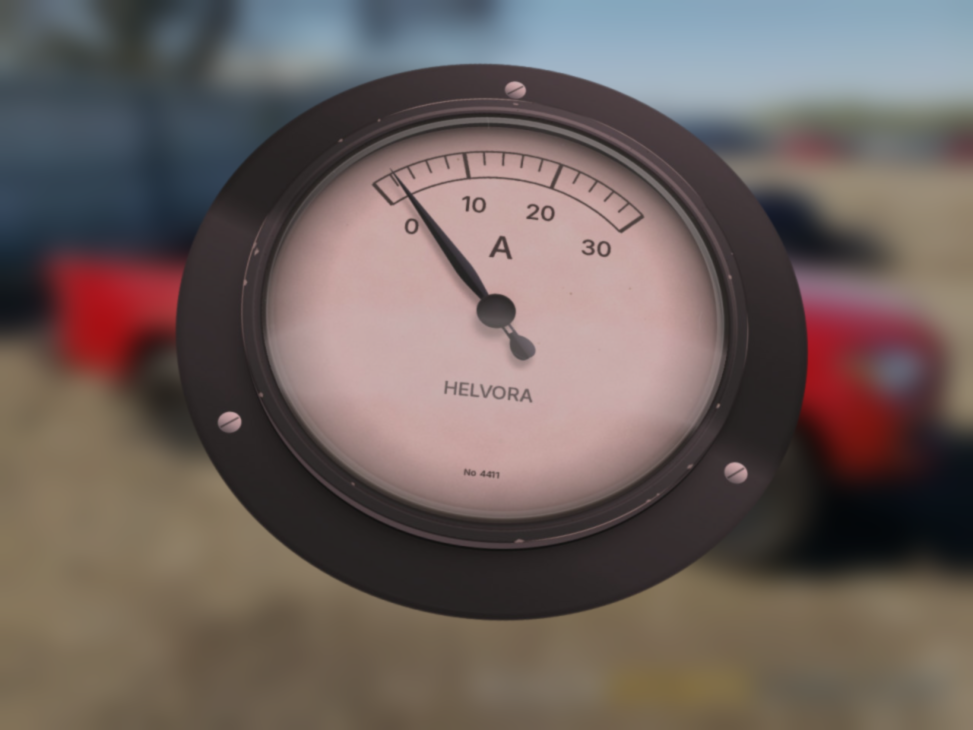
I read 2,A
